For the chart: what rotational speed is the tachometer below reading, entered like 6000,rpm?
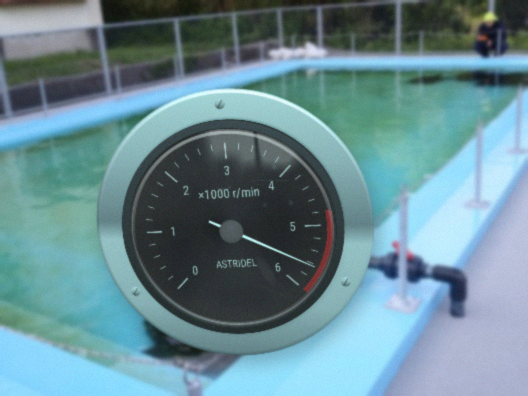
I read 5600,rpm
